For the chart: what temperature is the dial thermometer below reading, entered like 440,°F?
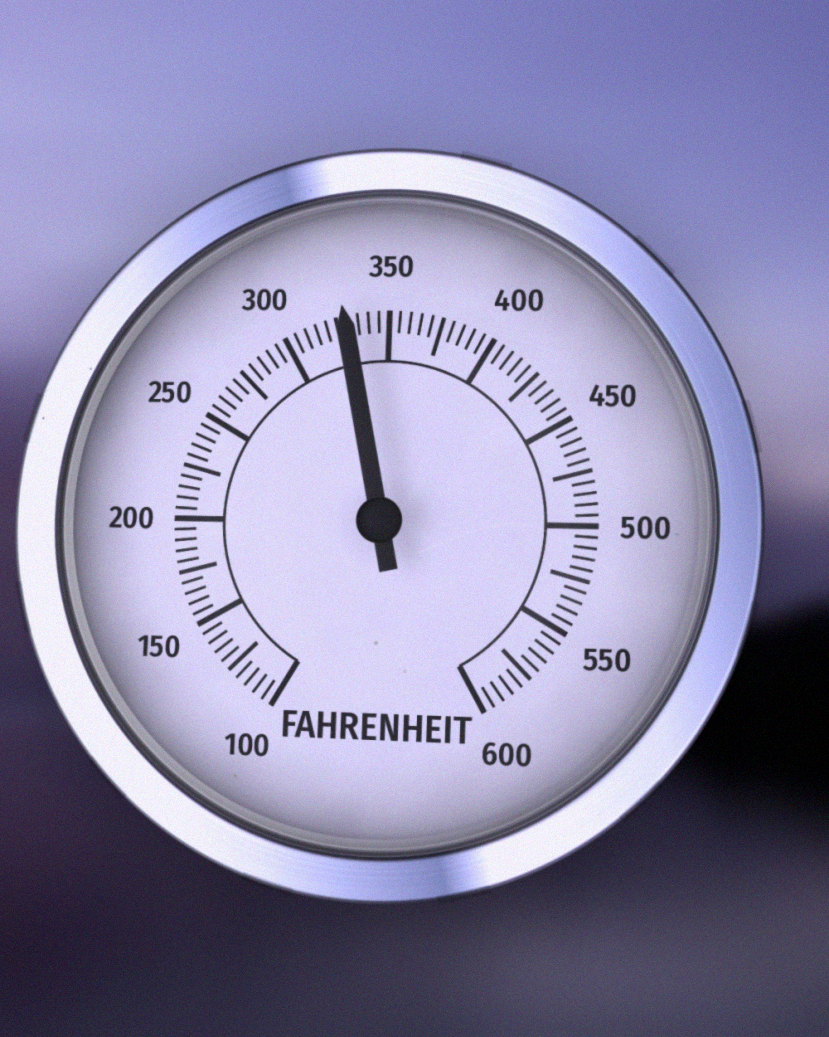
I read 330,°F
